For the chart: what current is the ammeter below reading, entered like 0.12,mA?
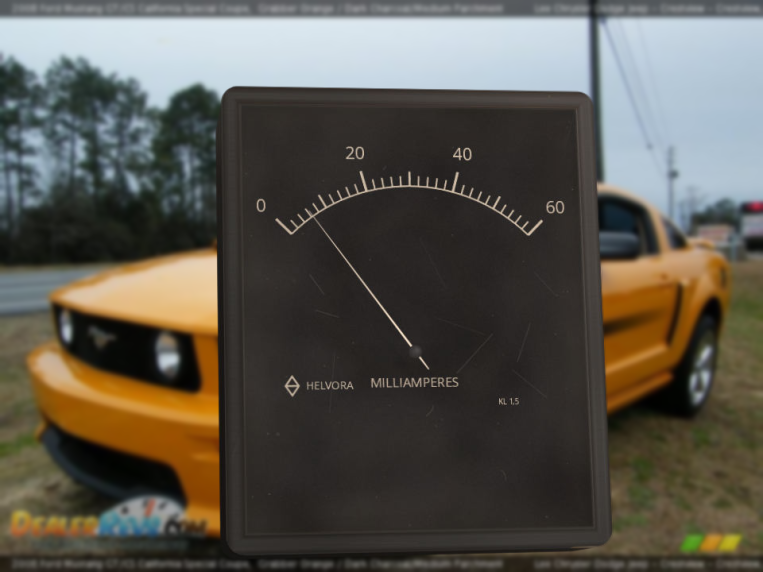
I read 6,mA
